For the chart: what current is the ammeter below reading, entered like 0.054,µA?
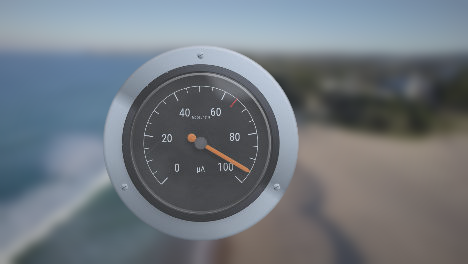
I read 95,µA
